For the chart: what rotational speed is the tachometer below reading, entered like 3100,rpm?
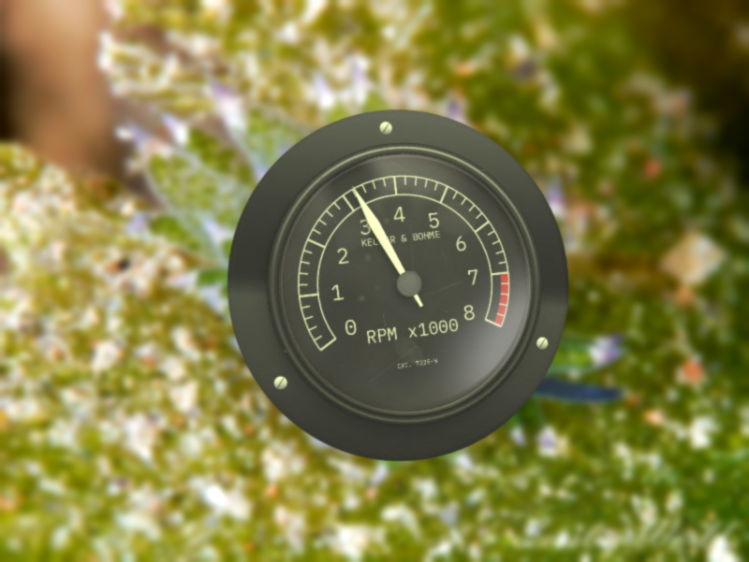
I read 3200,rpm
